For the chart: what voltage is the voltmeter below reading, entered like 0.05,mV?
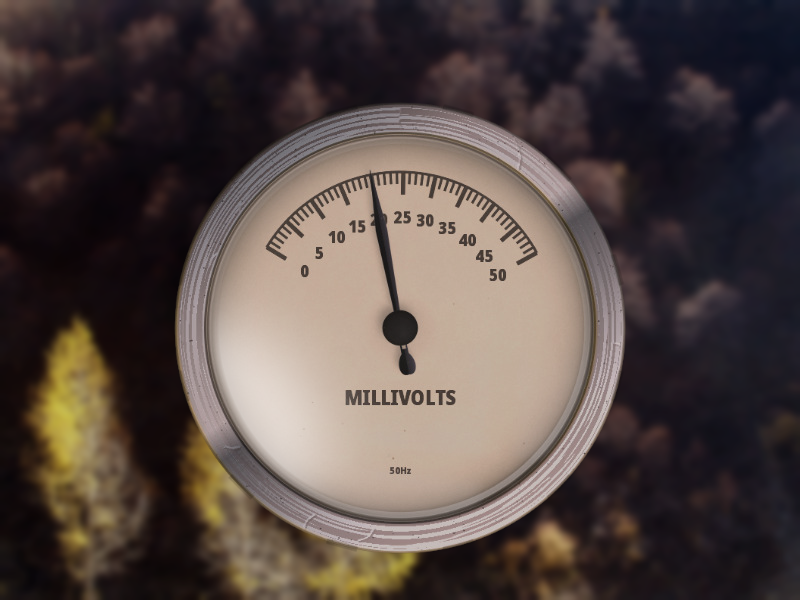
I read 20,mV
